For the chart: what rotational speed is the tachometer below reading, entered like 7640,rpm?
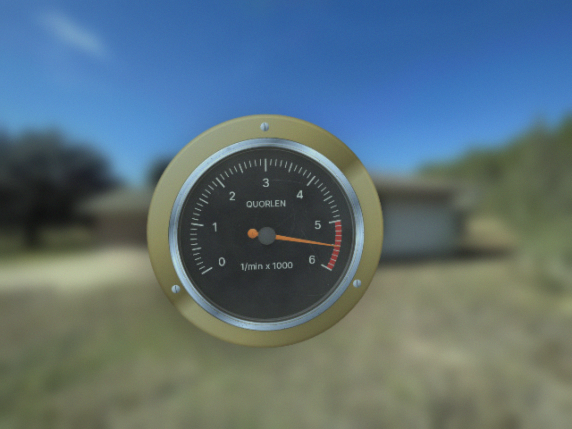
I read 5500,rpm
